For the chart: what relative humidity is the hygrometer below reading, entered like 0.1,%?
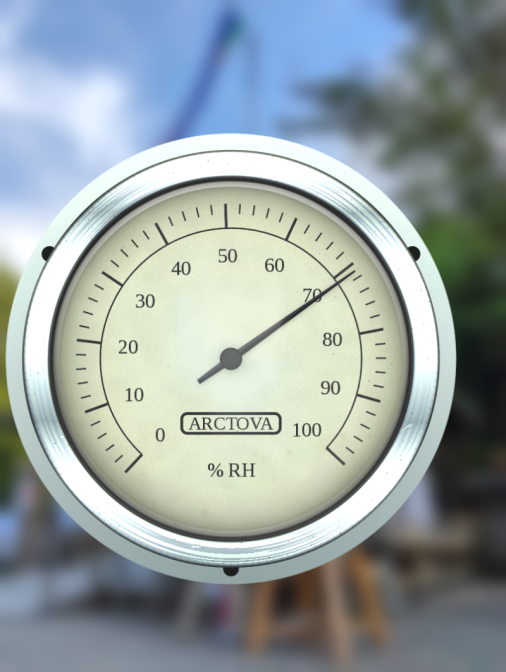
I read 71,%
